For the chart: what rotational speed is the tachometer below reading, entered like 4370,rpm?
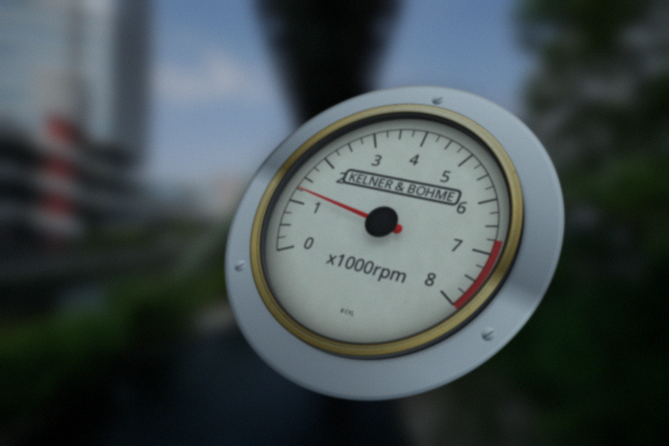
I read 1250,rpm
